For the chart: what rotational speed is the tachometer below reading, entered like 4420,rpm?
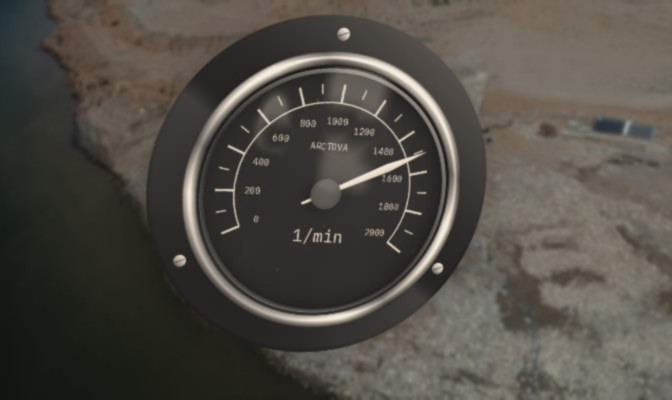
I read 1500,rpm
